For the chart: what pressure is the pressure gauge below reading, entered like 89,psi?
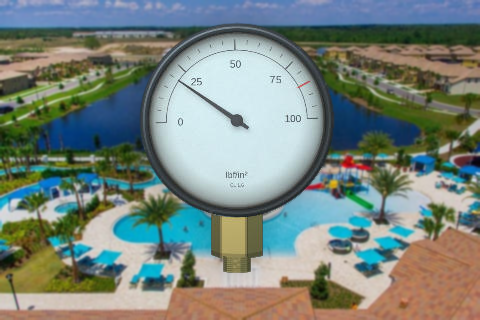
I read 20,psi
